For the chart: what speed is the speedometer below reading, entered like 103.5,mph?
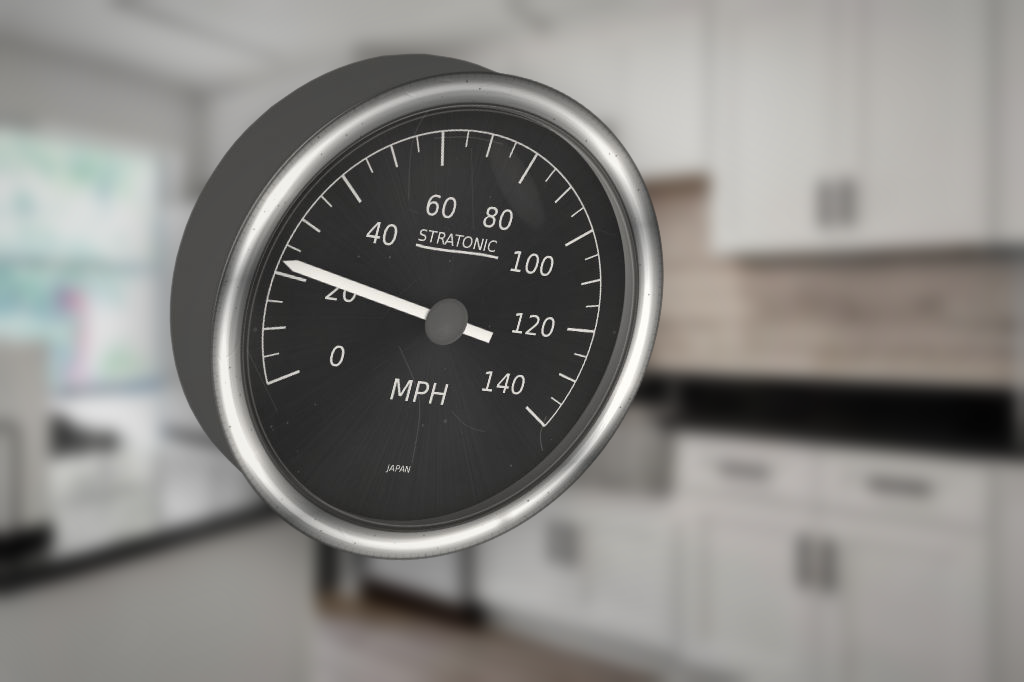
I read 22.5,mph
